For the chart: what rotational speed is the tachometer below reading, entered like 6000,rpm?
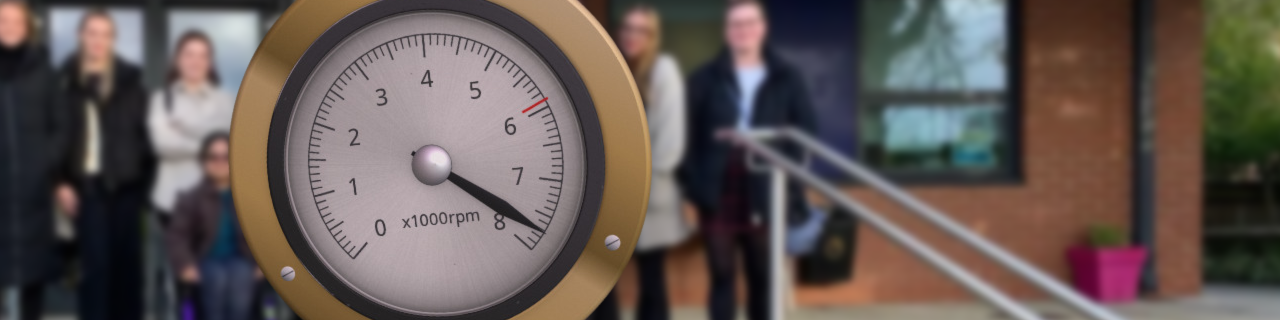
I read 7700,rpm
